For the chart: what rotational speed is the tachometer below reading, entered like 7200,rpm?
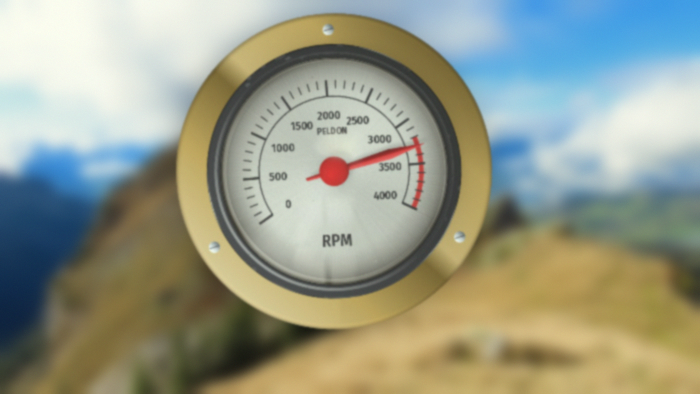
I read 3300,rpm
